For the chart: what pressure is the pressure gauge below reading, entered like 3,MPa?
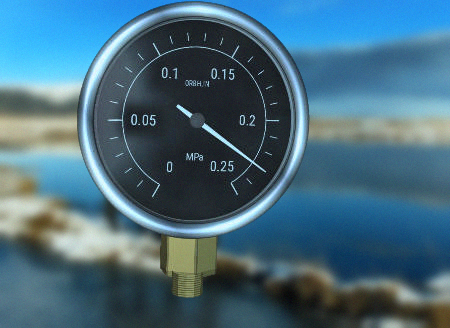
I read 0.23,MPa
